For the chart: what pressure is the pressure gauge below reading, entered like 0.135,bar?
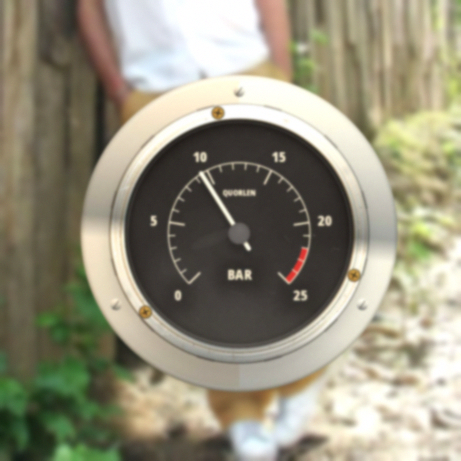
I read 9.5,bar
